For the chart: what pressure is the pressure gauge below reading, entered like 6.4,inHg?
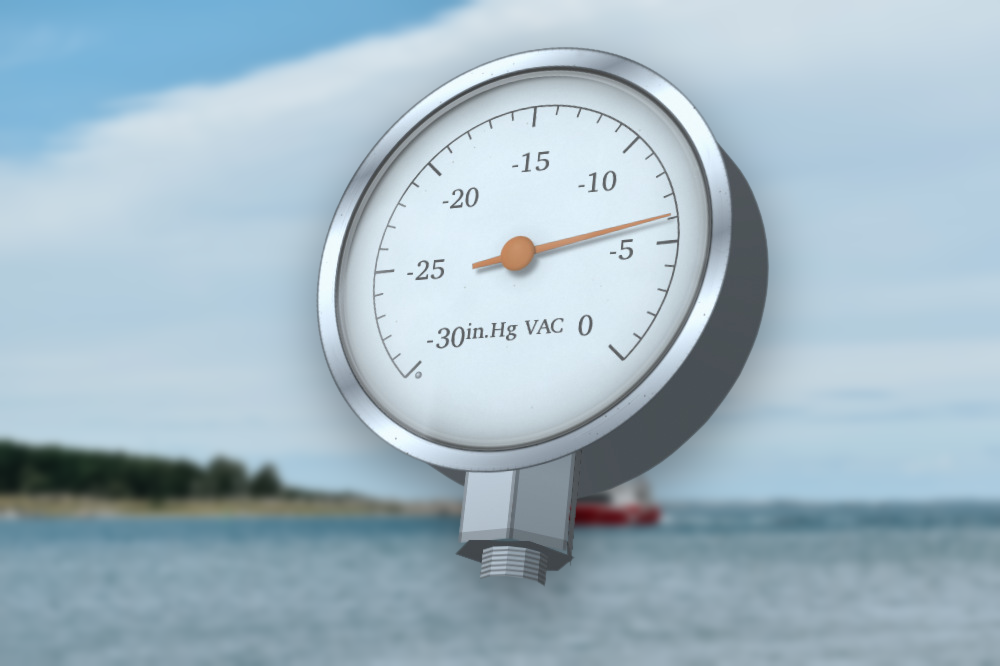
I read -6,inHg
